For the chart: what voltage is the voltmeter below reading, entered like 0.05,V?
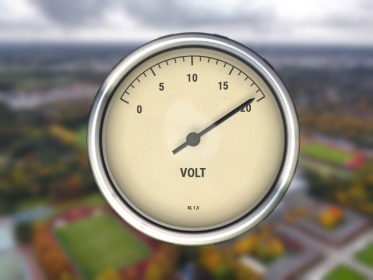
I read 19.5,V
